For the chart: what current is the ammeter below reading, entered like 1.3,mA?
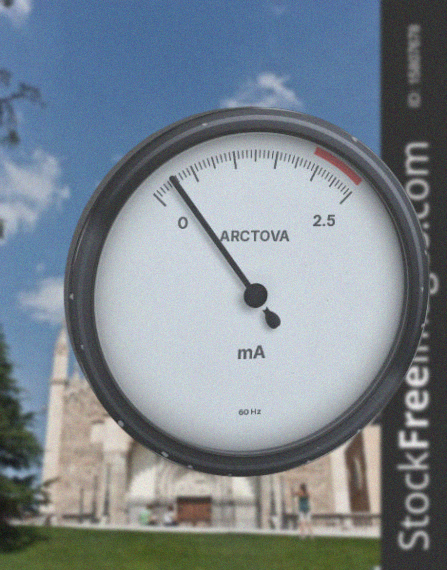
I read 0.25,mA
